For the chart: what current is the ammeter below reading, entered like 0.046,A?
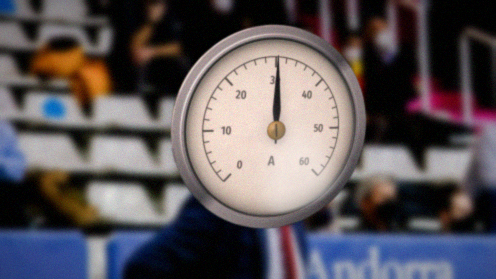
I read 30,A
